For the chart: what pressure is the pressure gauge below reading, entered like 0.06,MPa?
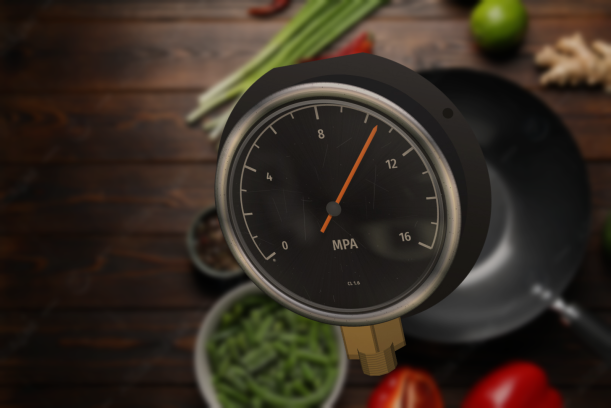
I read 10.5,MPa
